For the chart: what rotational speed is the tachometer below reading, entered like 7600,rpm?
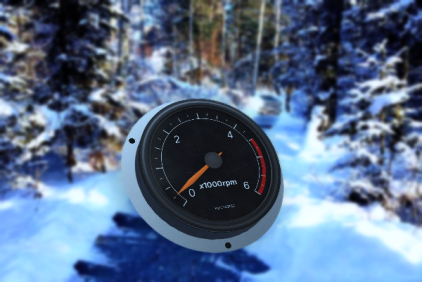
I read 250,rpm
